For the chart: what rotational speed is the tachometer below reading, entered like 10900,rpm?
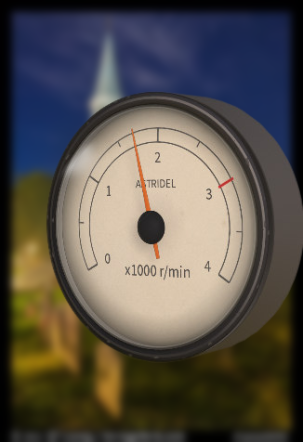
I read 1750,rpm
